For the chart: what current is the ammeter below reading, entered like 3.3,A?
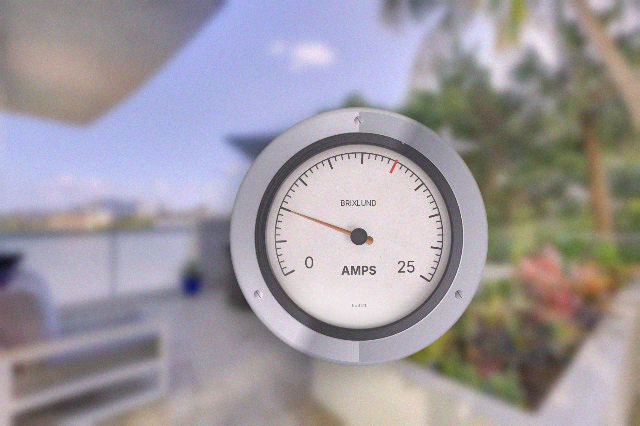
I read 5,A
